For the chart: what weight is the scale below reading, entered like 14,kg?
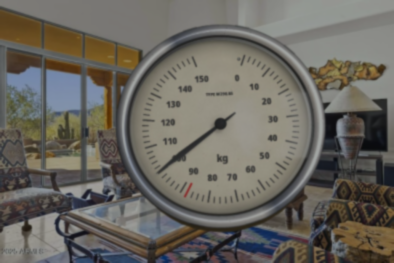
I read 100,kg
